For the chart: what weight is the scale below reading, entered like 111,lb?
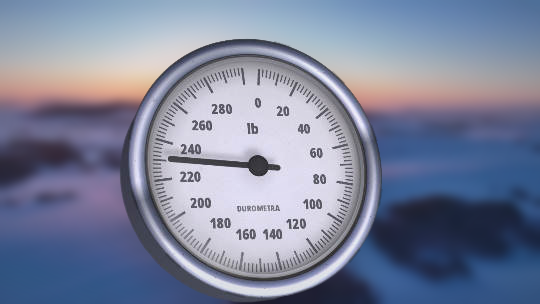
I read 230,lb
